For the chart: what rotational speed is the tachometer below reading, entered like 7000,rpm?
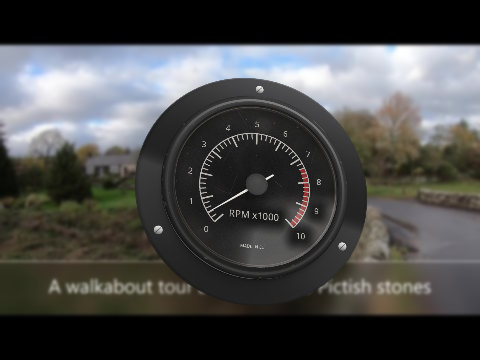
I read 400,rpm
